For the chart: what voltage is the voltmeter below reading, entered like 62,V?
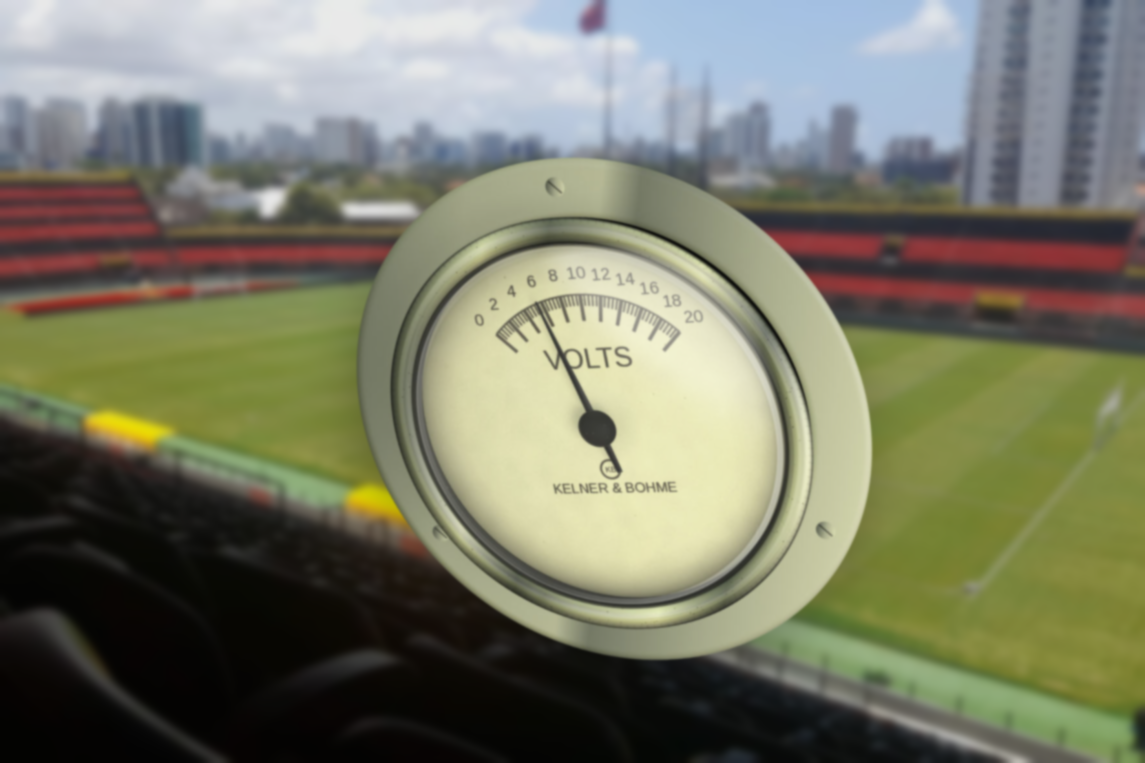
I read 6,V
